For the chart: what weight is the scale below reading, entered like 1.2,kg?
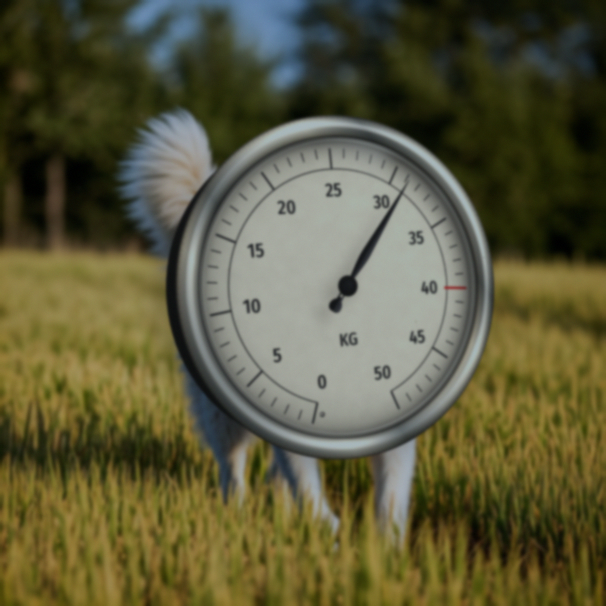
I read 31,kg
